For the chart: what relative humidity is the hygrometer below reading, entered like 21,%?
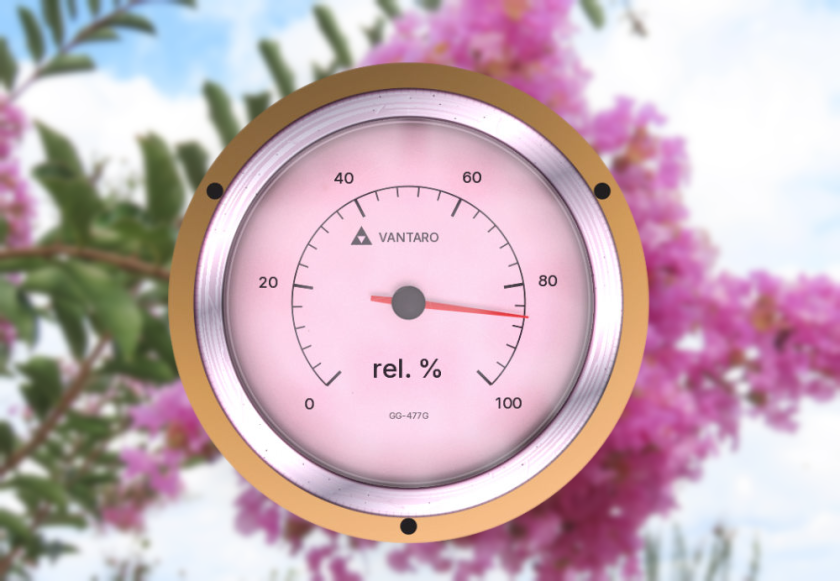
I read 86,%
